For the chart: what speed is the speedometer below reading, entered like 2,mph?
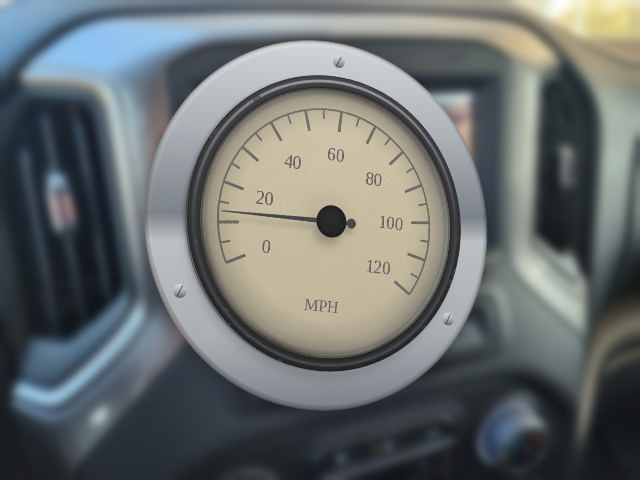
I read 12.5,mph
